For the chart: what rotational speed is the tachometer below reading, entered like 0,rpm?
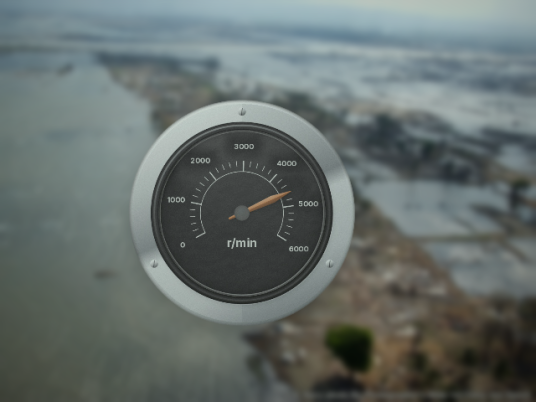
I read 4600,rpm
